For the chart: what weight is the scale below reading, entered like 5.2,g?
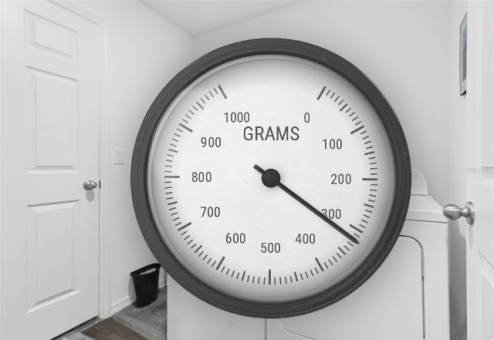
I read 320,g
